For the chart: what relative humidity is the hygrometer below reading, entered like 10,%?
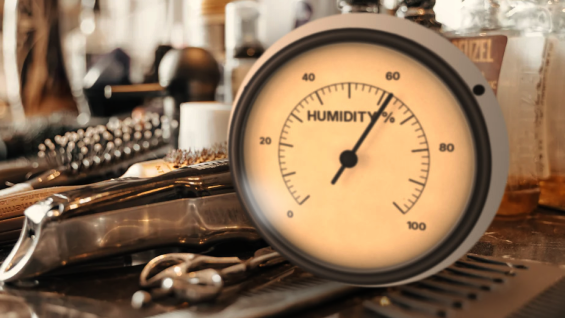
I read 62,%
